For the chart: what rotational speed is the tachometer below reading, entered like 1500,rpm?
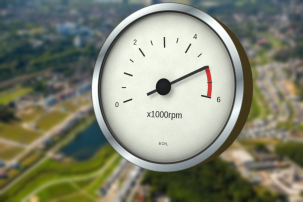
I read 5000,rpm
